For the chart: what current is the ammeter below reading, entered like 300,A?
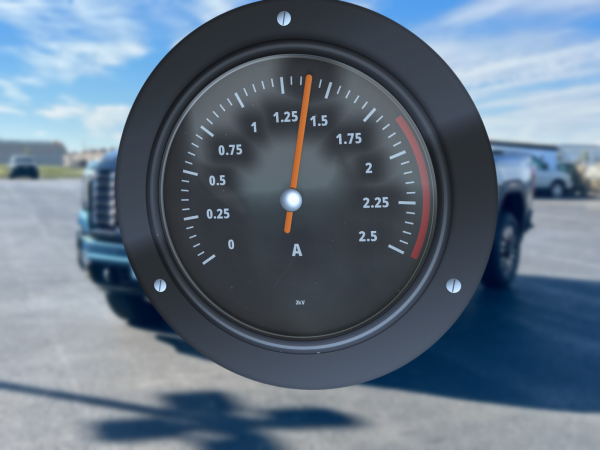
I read 1.4,A
